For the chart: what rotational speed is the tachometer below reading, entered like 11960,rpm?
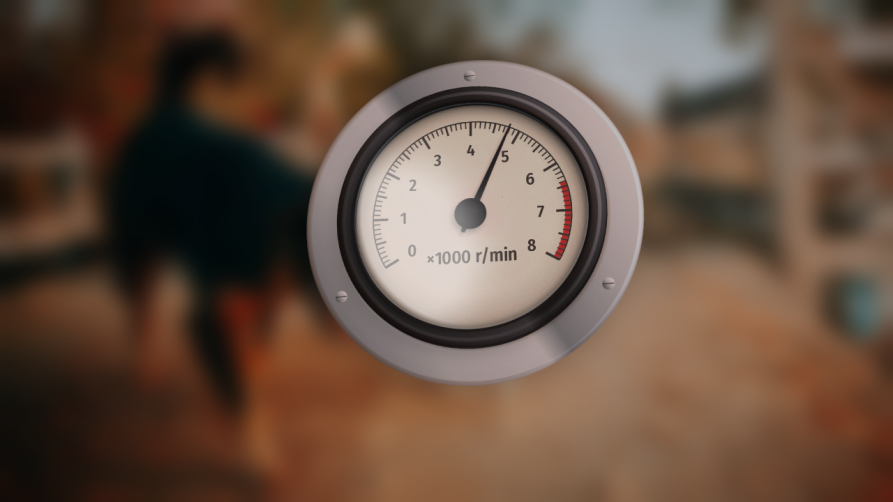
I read 4800,rpm
